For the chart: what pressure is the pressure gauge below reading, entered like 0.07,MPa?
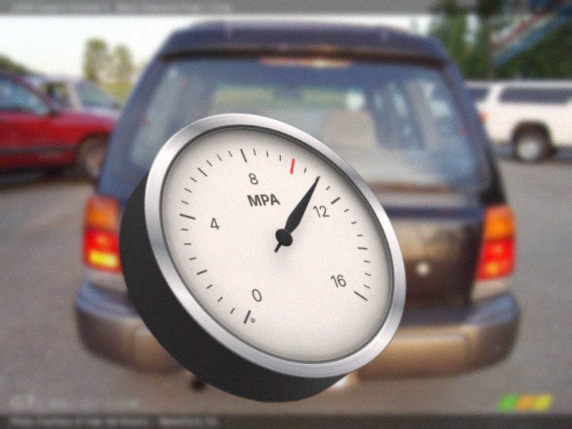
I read 11,MPa
